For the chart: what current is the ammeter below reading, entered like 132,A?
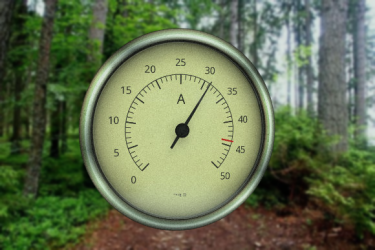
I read 31,A
